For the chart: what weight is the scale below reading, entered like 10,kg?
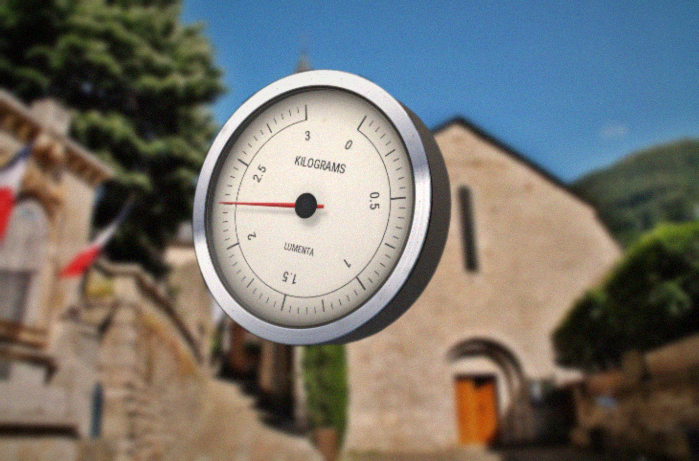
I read 2.25,kg
